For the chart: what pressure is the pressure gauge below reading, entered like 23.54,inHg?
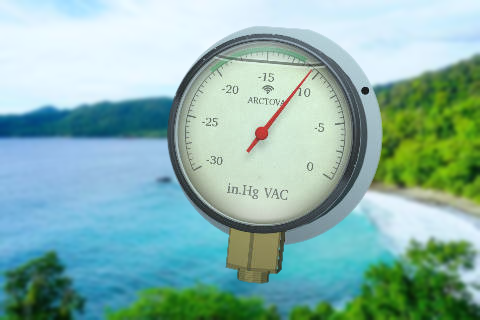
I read -10.5,inHg
